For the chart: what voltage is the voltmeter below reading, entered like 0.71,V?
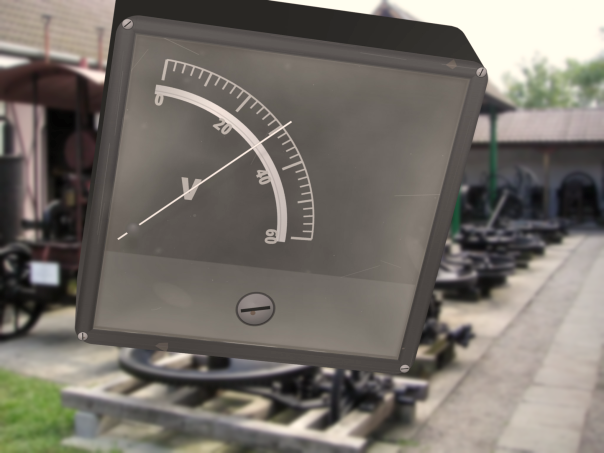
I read 30,V
